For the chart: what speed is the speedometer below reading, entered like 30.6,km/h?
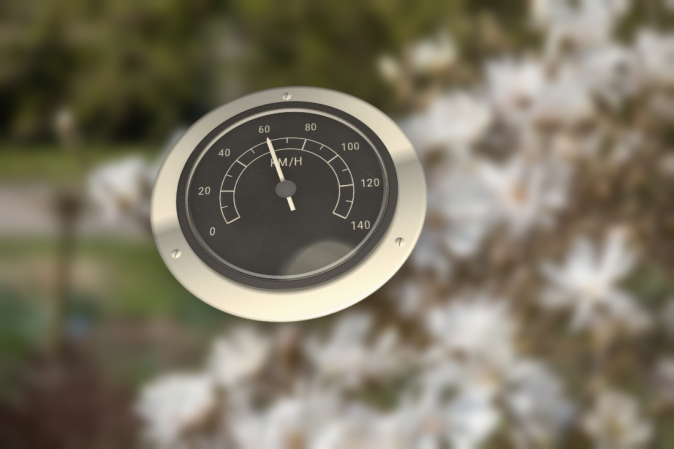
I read 60,km/h
